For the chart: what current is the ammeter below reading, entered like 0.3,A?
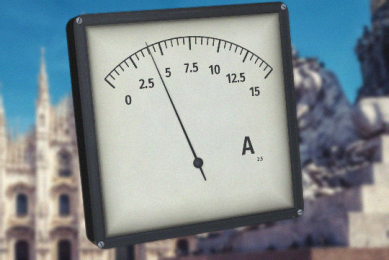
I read 4,A
